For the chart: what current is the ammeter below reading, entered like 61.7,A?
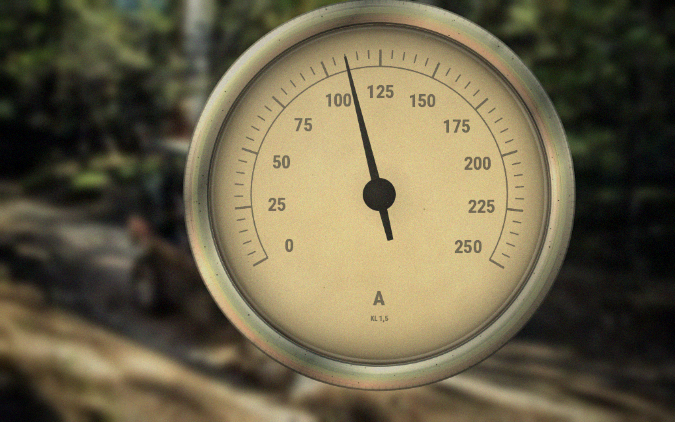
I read 110,A
